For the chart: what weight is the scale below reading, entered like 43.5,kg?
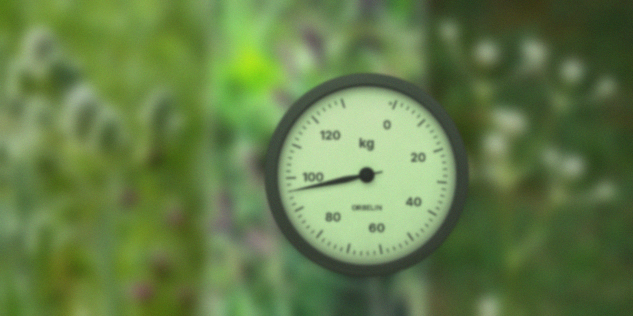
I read 96,kg
